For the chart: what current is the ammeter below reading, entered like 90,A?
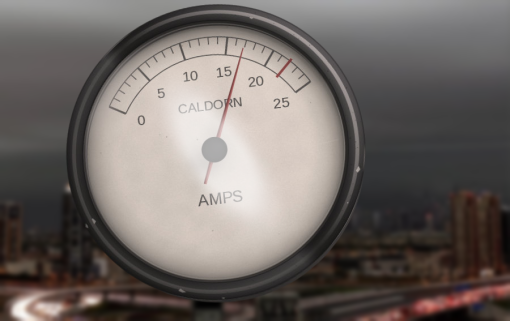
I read 17,A
